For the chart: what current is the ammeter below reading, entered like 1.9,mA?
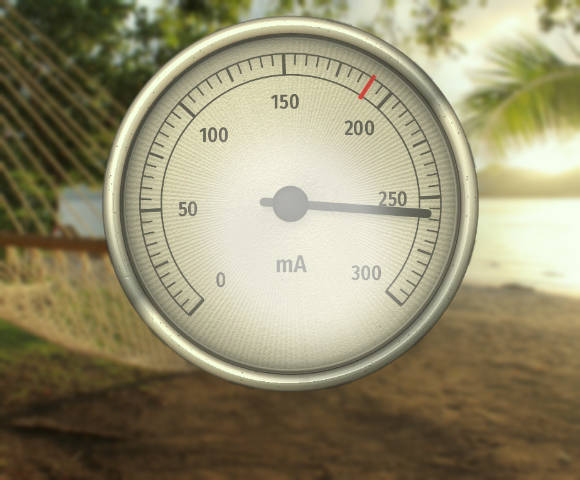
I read 257.5,mA
